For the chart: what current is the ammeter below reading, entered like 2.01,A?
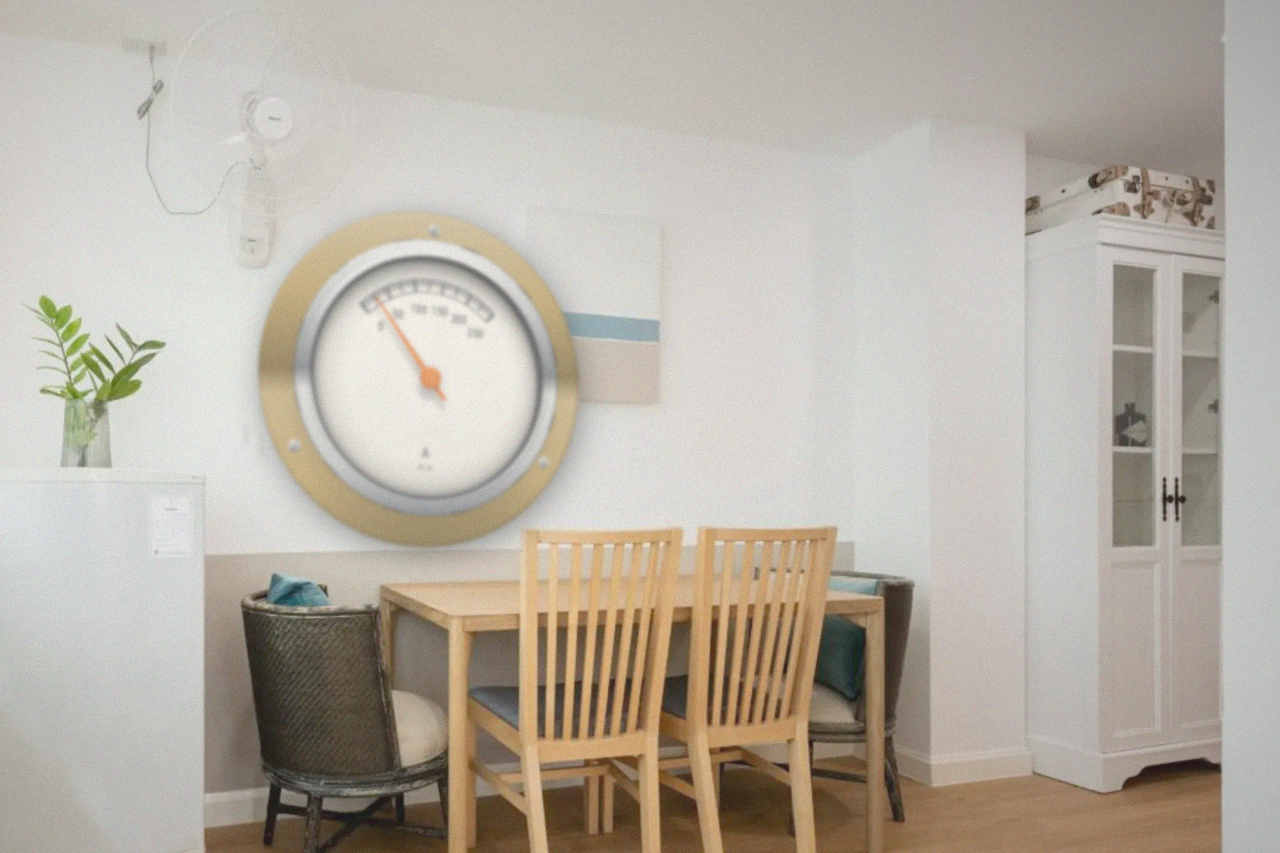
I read 25,A
